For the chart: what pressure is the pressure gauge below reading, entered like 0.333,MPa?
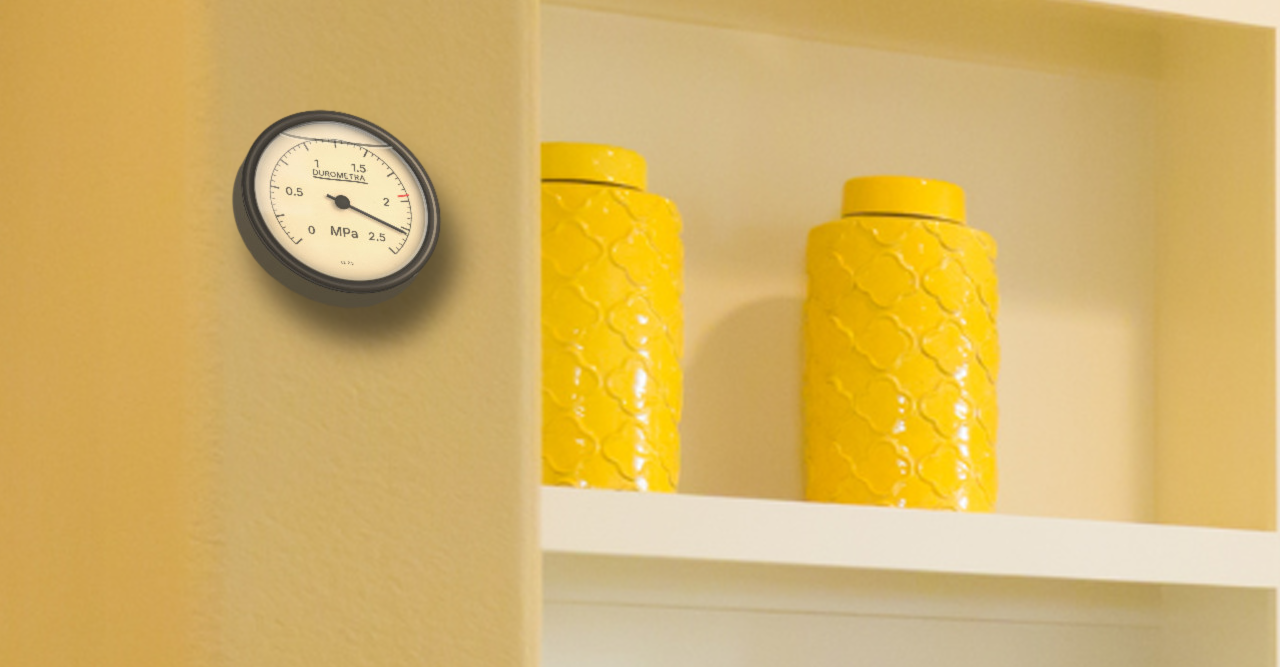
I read 2.3,MPa
